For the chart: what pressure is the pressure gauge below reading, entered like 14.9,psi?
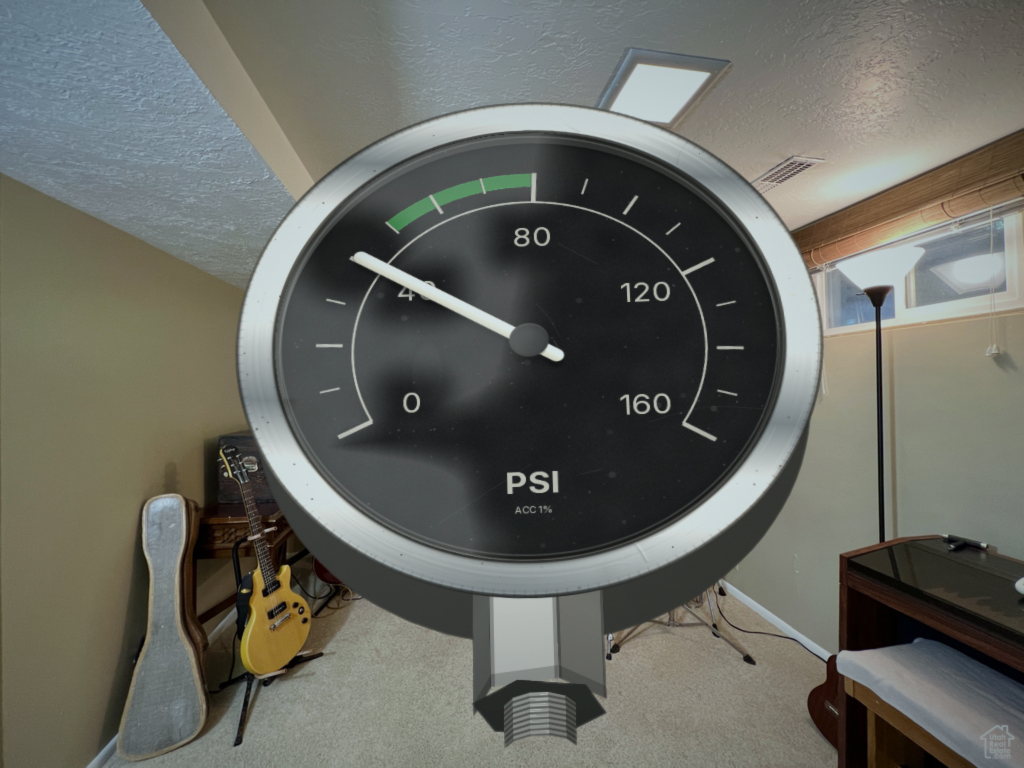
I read 40,psi
